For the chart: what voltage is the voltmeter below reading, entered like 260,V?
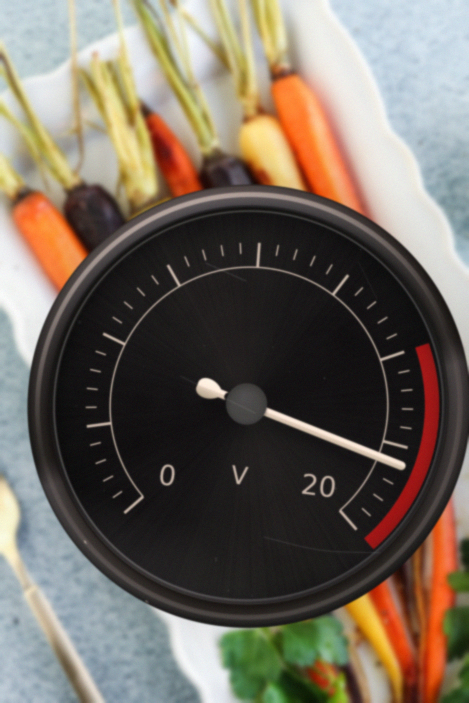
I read 18,V
